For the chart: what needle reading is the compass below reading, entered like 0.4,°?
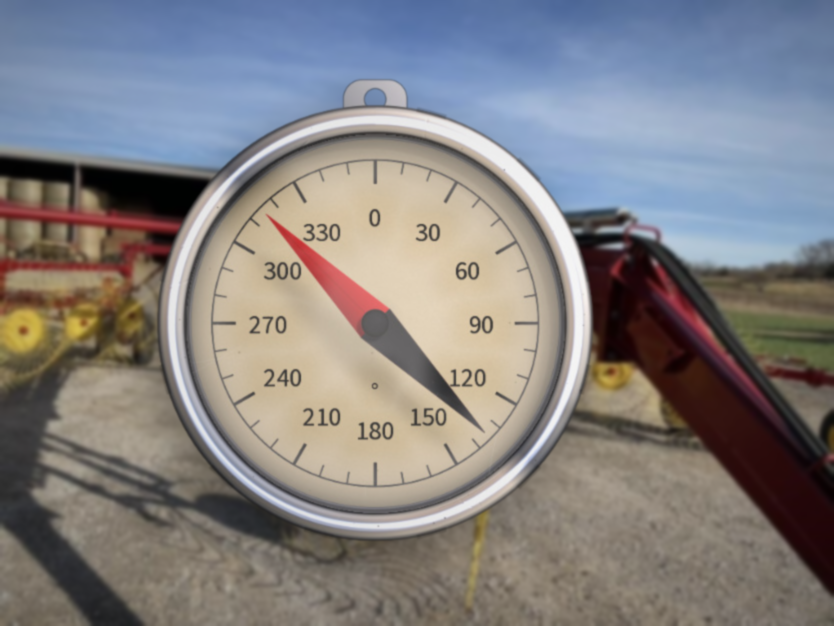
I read 315,°
